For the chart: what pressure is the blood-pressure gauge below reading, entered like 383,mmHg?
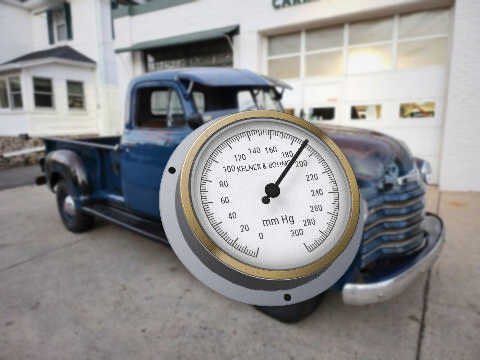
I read 190,mmHg
